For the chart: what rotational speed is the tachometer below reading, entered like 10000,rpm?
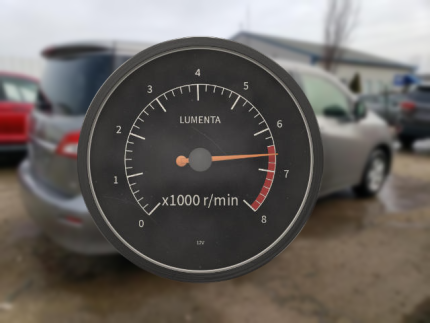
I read 6600,rpm
